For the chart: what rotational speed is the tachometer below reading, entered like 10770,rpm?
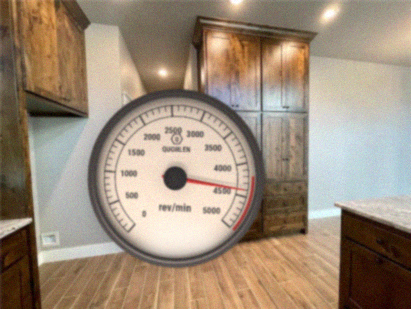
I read 4400,rpm
